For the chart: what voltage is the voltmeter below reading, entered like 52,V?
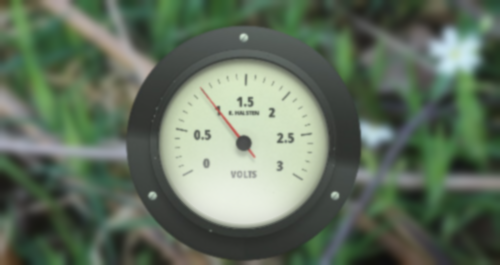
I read 1,V
